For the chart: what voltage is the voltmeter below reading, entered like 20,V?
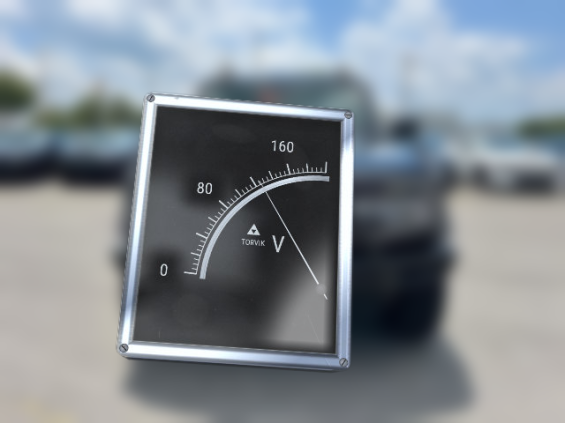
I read 125,V
